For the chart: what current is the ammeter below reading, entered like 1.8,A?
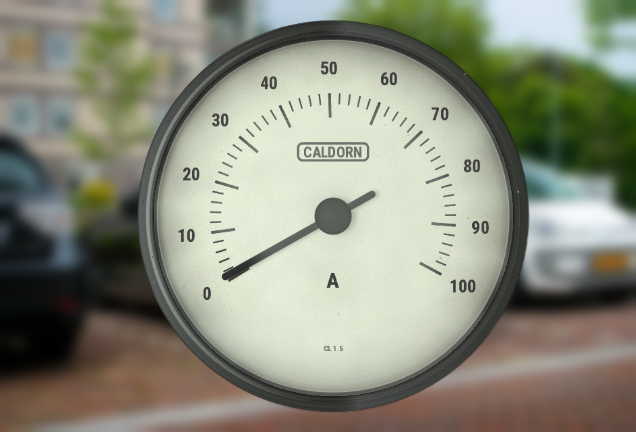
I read 1,A
